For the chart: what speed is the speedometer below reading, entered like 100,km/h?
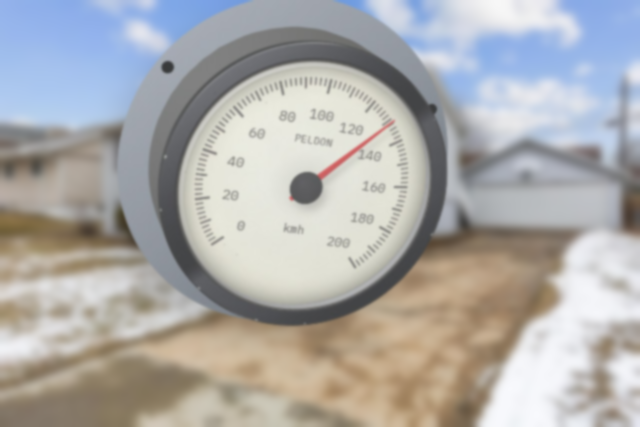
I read 130,km/h
